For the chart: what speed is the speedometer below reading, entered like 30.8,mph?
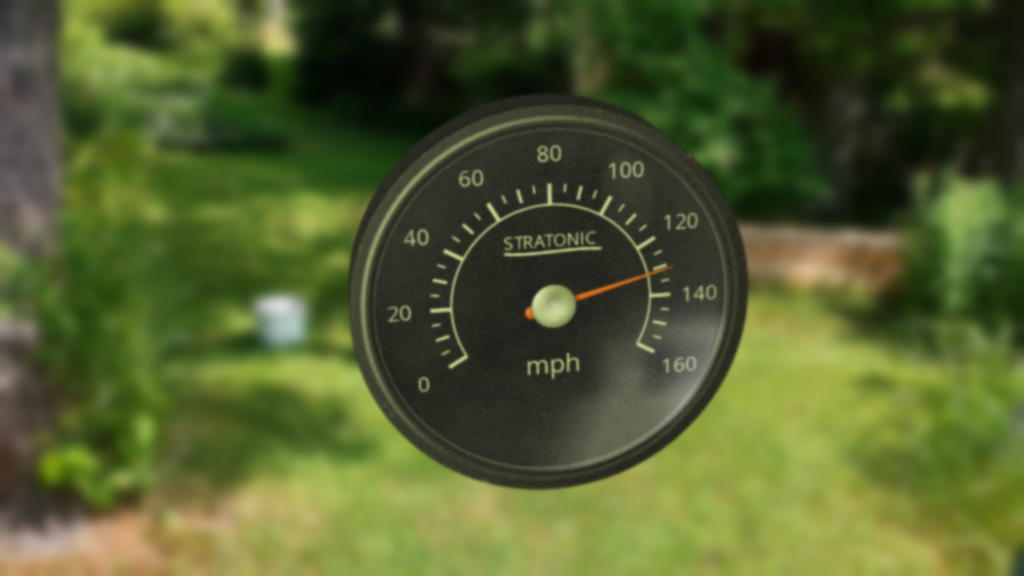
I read 130,mph
